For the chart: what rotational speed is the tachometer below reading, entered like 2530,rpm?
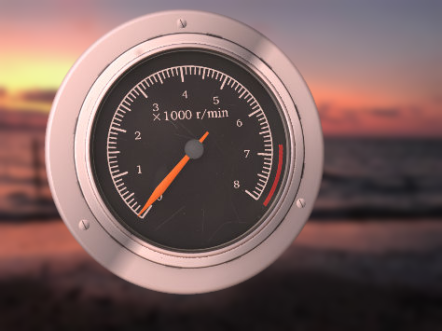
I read 100,rpm
